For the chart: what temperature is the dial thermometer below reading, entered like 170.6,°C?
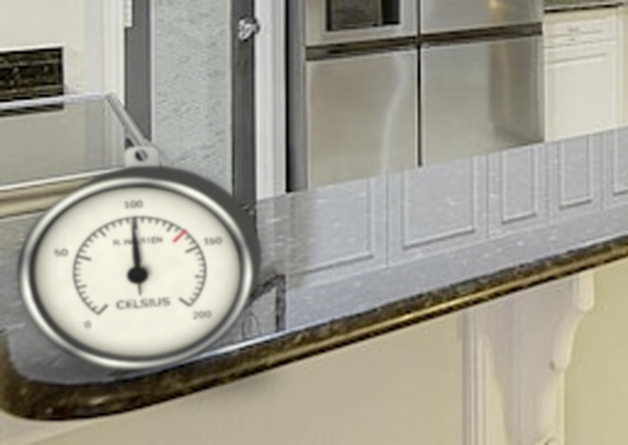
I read 100,°C
